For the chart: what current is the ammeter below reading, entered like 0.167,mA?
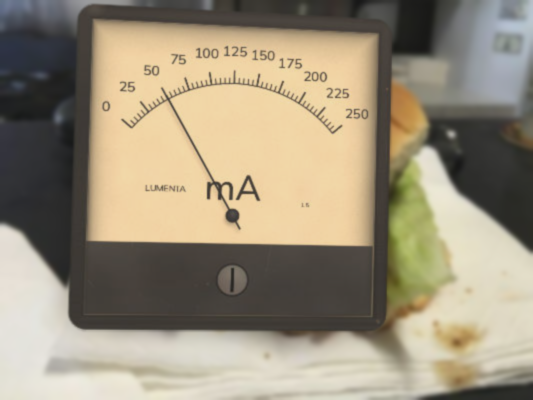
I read 50,mA
